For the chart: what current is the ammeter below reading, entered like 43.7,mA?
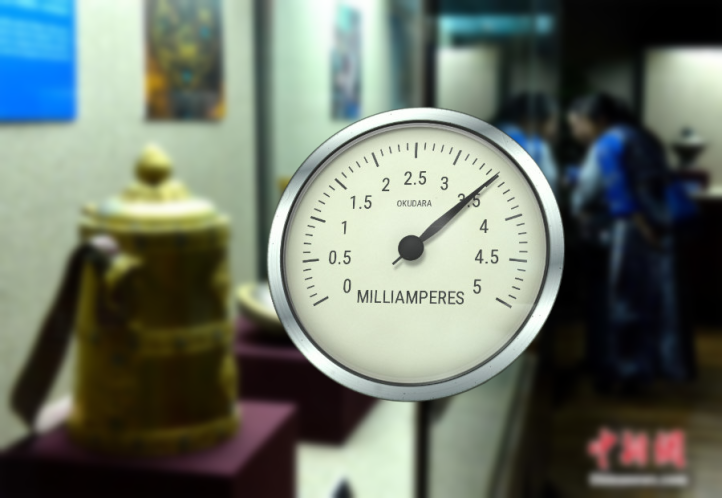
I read 3.5,mA
